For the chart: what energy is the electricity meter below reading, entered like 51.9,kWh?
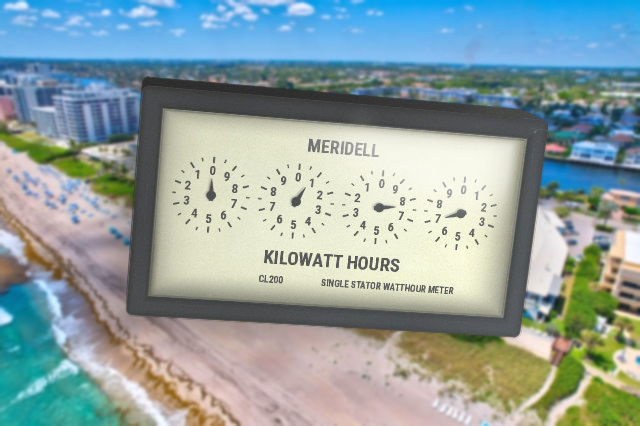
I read 77,kWh
